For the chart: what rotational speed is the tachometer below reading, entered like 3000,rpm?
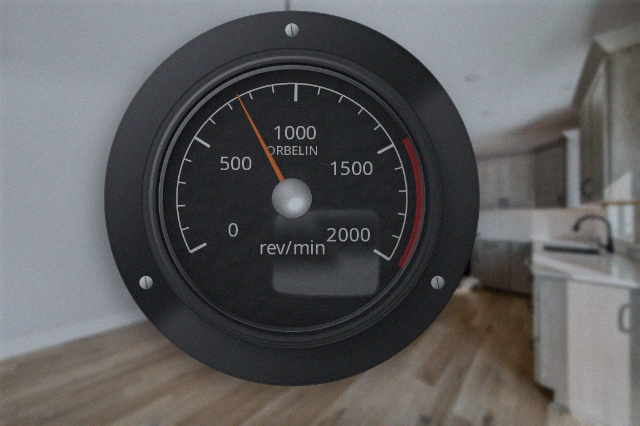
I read 750,rpm
